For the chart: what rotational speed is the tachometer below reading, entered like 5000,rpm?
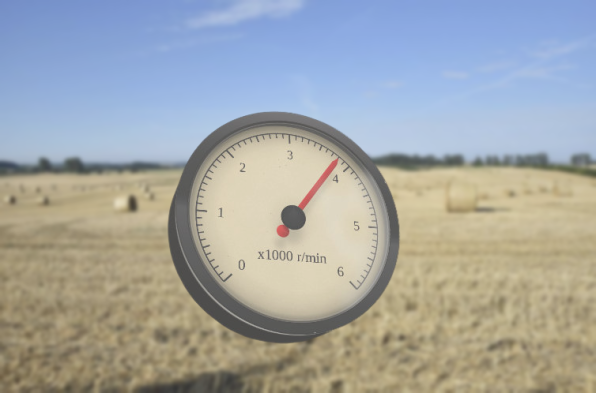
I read 3800,rpm
